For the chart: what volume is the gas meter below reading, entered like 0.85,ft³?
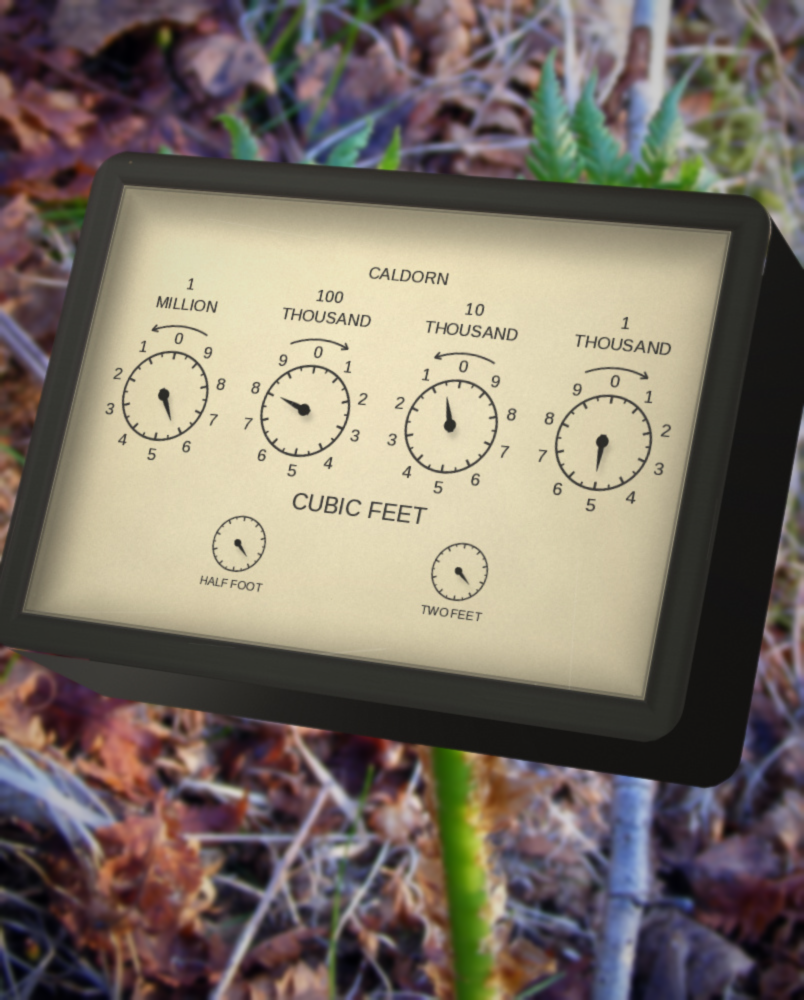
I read 580500,ft³
